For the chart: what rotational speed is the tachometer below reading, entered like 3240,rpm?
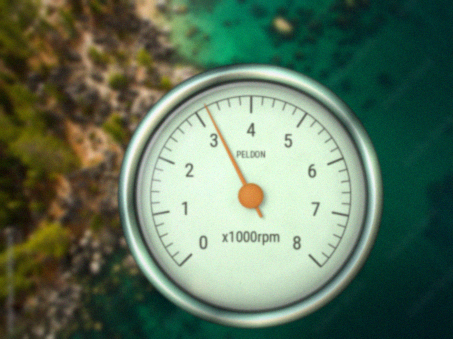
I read 3200,rpm
